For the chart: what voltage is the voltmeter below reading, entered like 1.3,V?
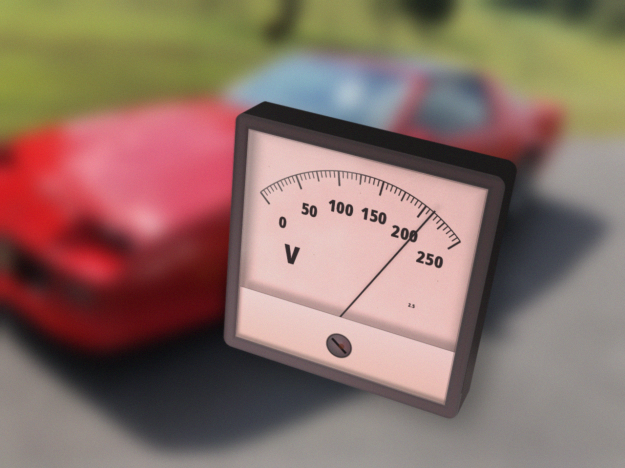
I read 210,V
